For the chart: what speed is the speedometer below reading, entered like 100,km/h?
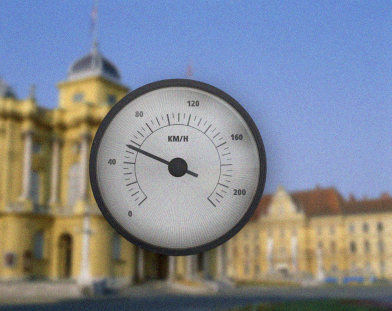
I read 55,km/h
